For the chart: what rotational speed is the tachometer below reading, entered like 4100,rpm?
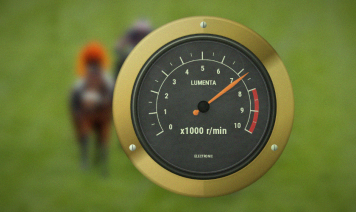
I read 7250,rpm
